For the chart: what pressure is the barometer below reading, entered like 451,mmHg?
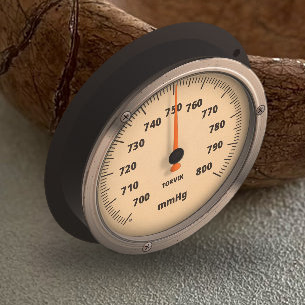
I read 750,mmHg
